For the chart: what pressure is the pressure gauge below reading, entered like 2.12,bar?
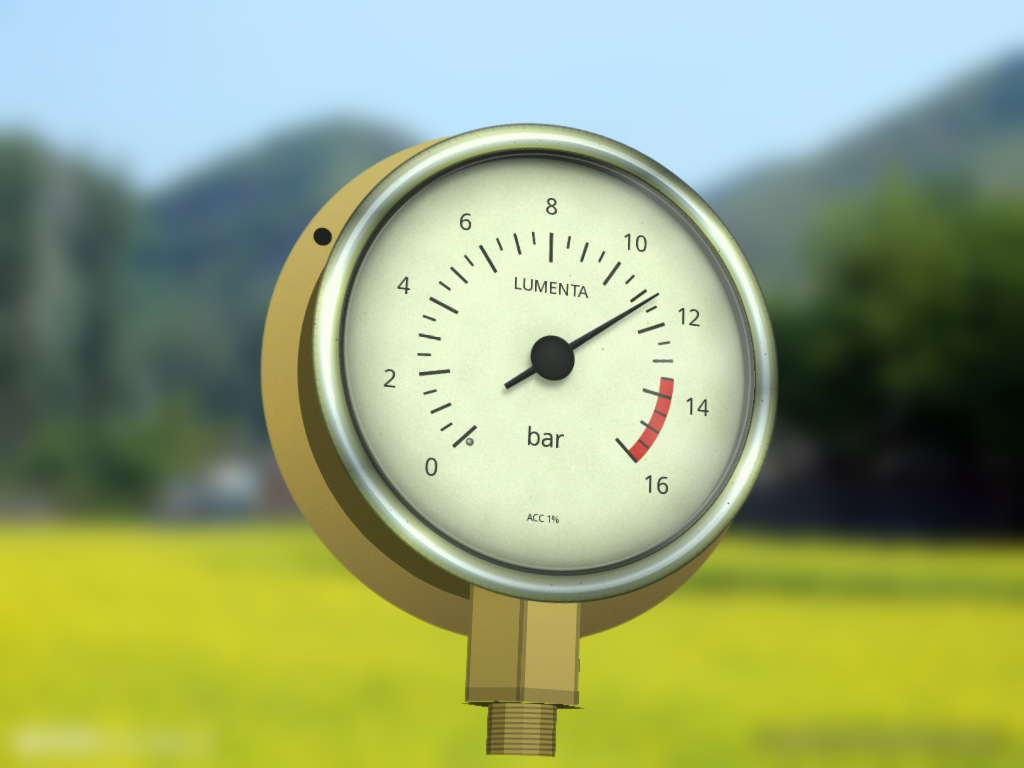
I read 11.25,bar
